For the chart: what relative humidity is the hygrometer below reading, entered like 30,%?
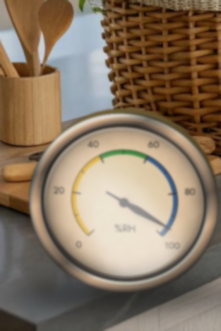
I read 95,%
